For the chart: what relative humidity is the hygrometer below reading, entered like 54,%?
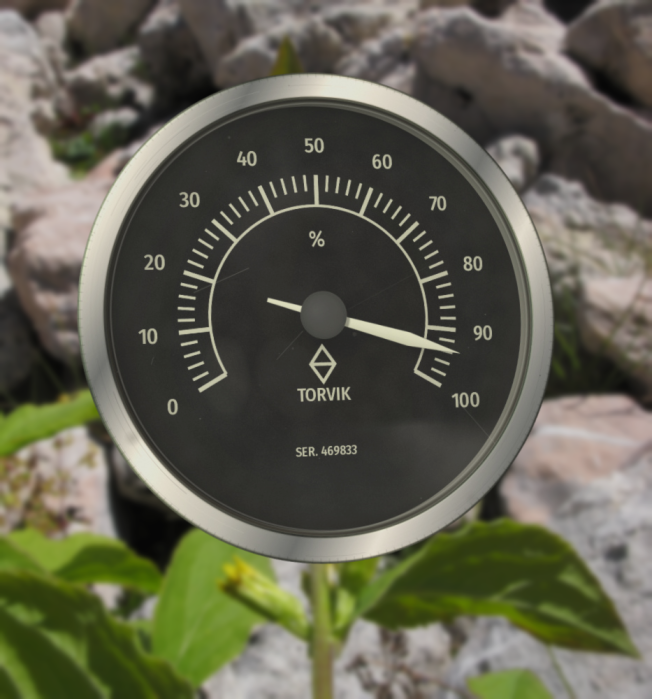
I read 94,%
